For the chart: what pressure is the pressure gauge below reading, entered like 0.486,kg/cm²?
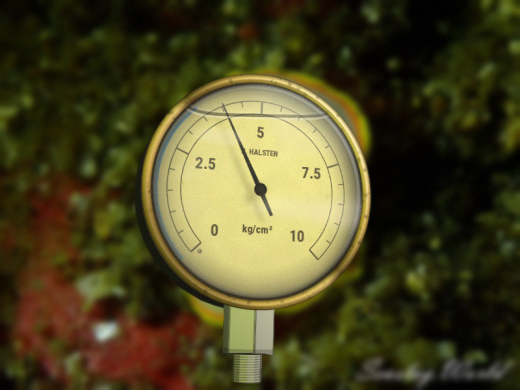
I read 4,kg/cm²
